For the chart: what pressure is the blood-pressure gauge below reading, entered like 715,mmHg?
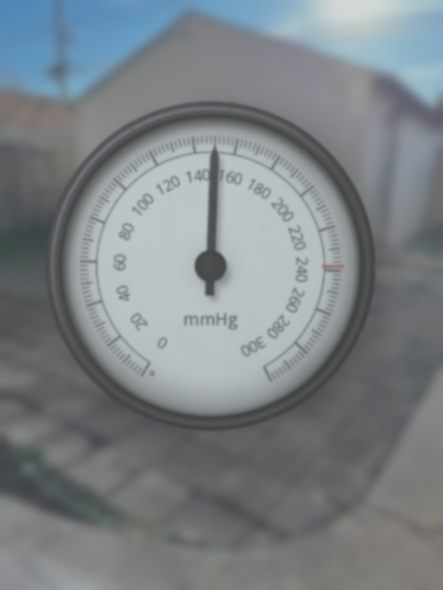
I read 150,mmHg
